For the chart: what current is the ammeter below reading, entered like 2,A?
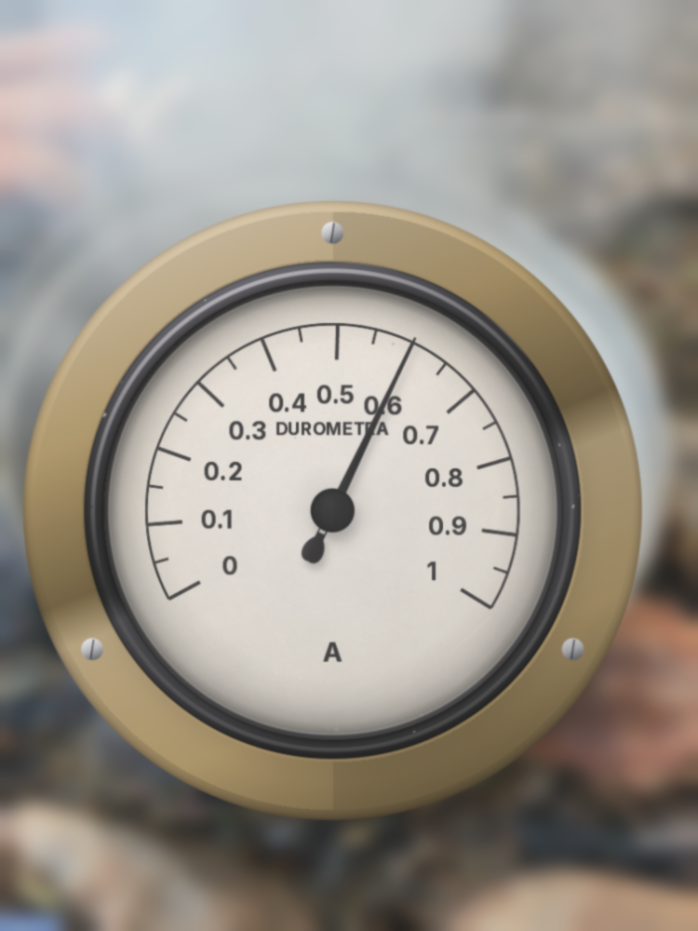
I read 0.6,A
